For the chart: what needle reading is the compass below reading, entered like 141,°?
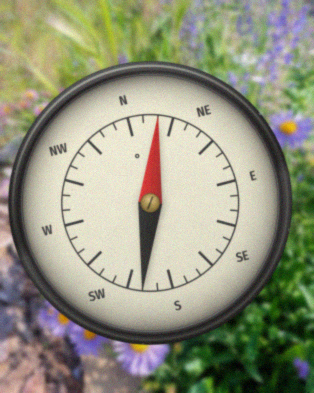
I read 20,°
